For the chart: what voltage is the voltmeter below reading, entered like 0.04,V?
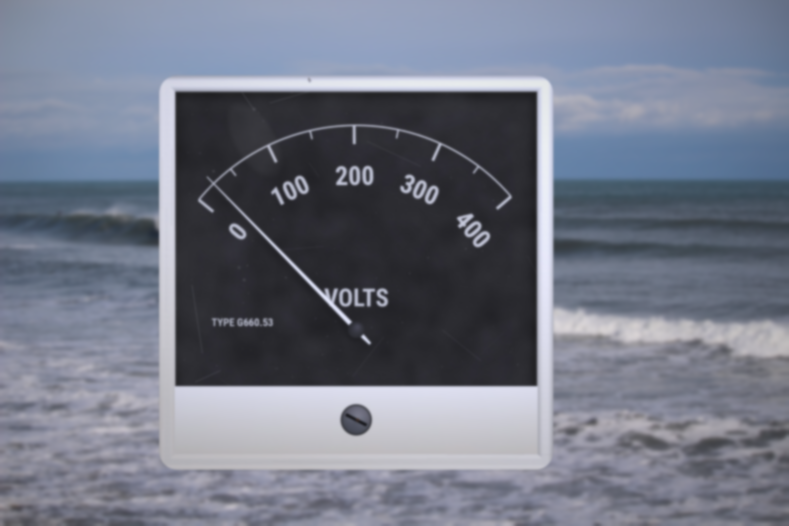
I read 25,V
